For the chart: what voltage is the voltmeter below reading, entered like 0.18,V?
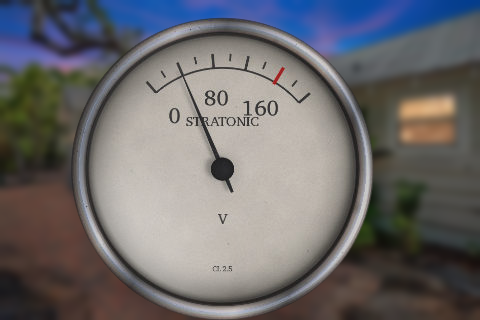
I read 40,V
